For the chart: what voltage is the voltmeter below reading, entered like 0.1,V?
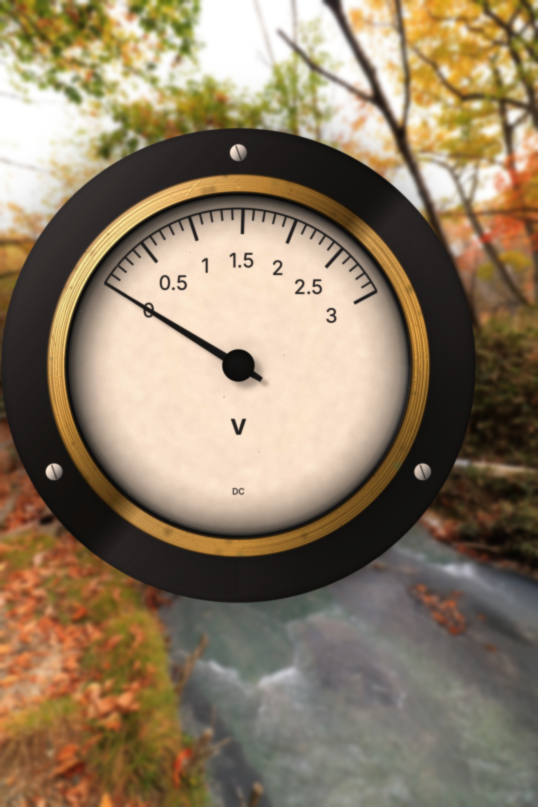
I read 0,V
